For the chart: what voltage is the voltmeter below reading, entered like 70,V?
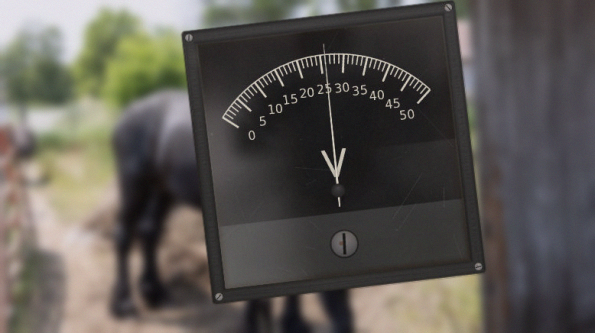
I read 26,V
